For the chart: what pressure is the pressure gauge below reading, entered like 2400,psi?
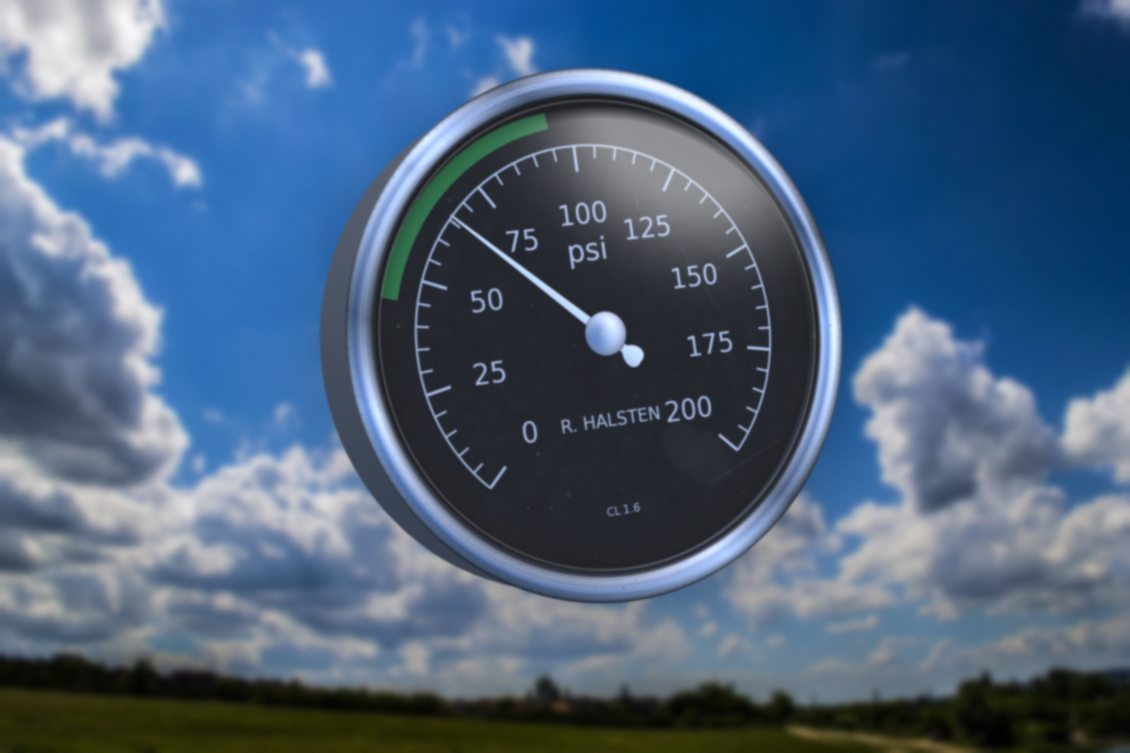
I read 65,psi
